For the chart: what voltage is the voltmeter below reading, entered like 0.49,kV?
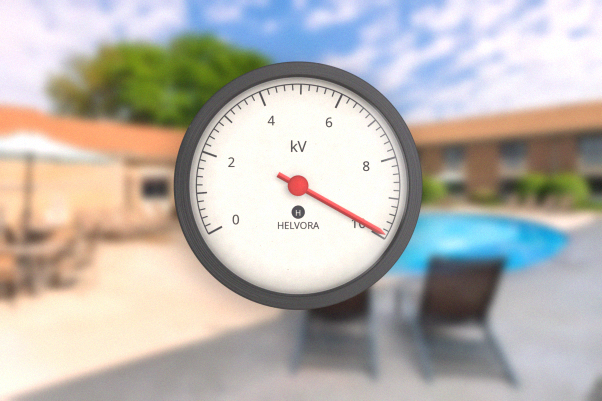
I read 9.9,kV
